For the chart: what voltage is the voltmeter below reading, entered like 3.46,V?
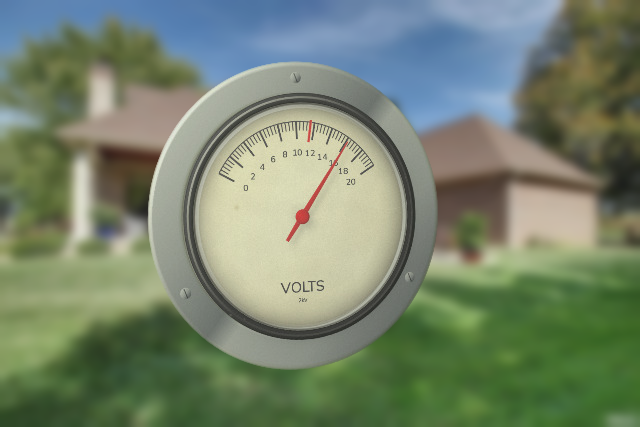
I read 16,V
